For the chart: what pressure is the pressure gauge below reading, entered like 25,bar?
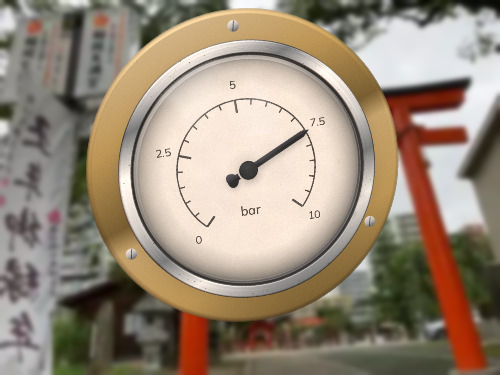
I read 7.5,bar
